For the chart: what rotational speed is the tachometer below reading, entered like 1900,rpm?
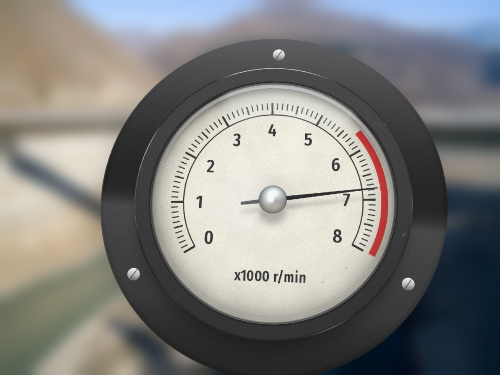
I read 6800,rpm
